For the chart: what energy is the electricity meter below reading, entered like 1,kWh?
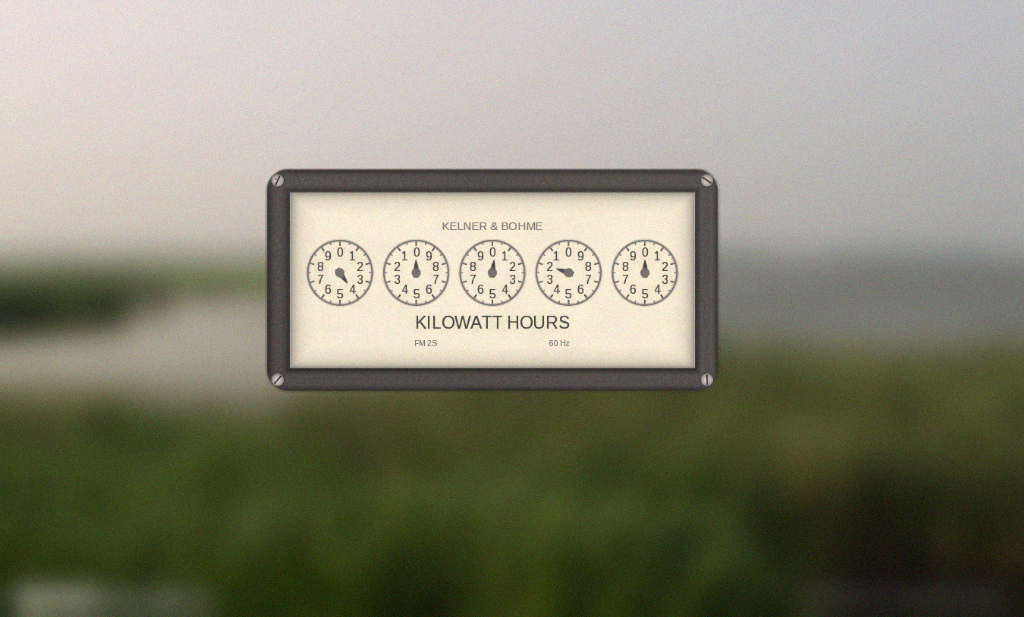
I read 40020,kWh
